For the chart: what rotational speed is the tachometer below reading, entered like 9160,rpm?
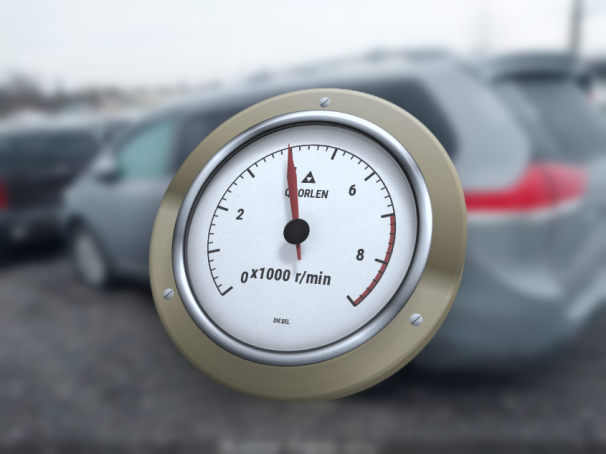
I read 4000,rpm
